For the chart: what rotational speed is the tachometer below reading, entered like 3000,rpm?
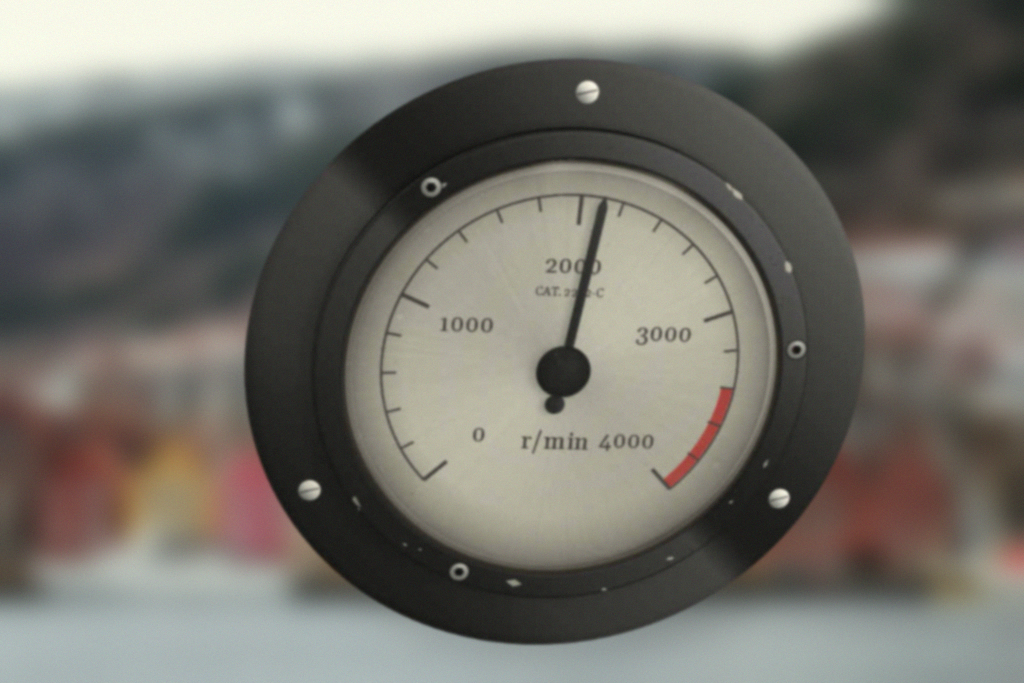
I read 2100,rpm
